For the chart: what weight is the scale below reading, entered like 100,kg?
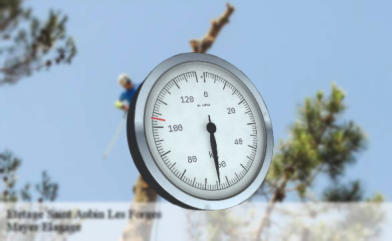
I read 65,kg
